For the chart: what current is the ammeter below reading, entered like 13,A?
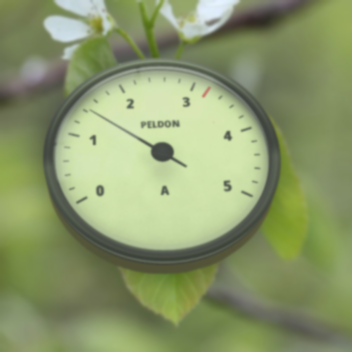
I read 1.4,A
